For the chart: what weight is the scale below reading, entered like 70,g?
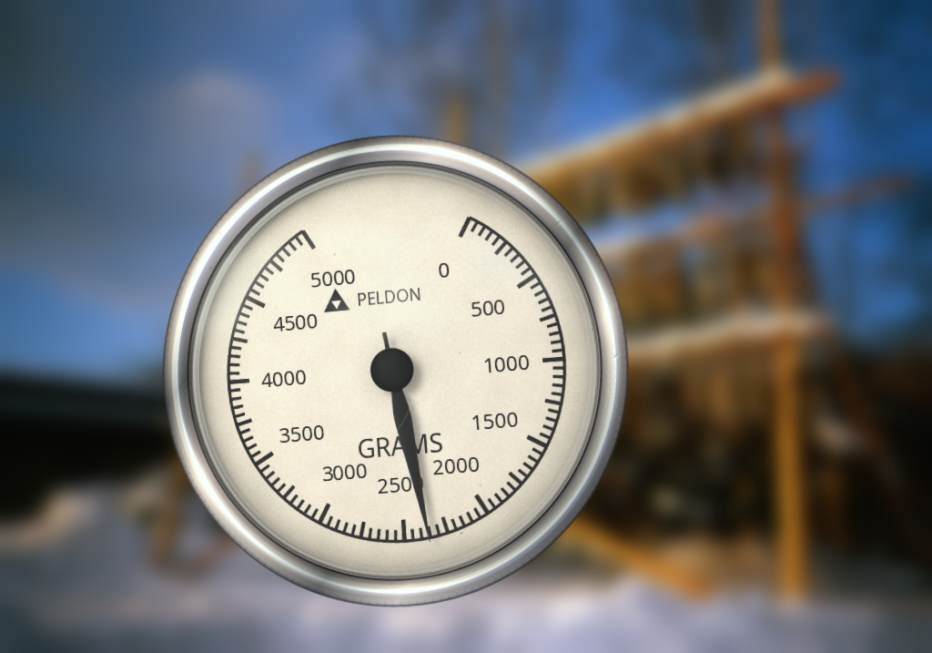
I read 2350,g
